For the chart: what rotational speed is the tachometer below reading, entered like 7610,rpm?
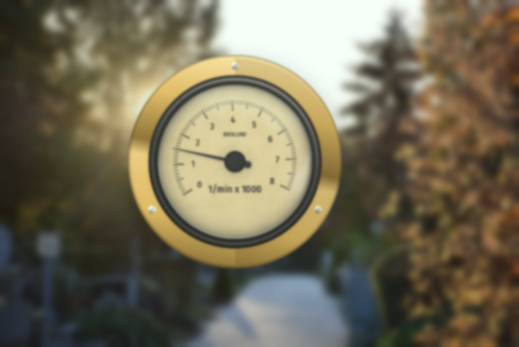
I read 1500,rpm
